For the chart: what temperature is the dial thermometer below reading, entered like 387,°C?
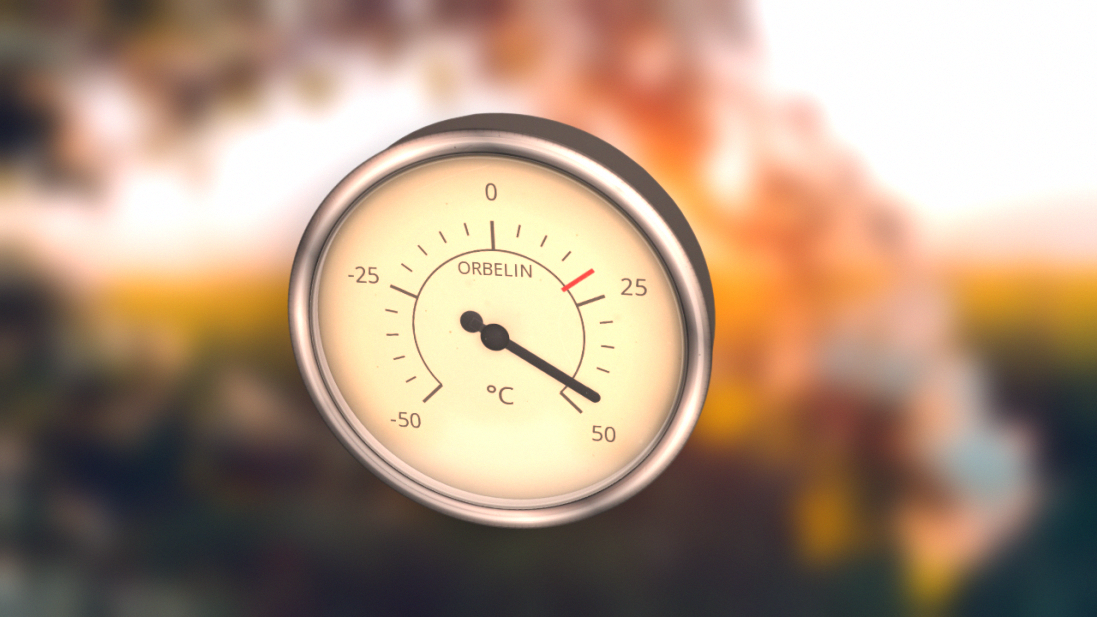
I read 45,°C
